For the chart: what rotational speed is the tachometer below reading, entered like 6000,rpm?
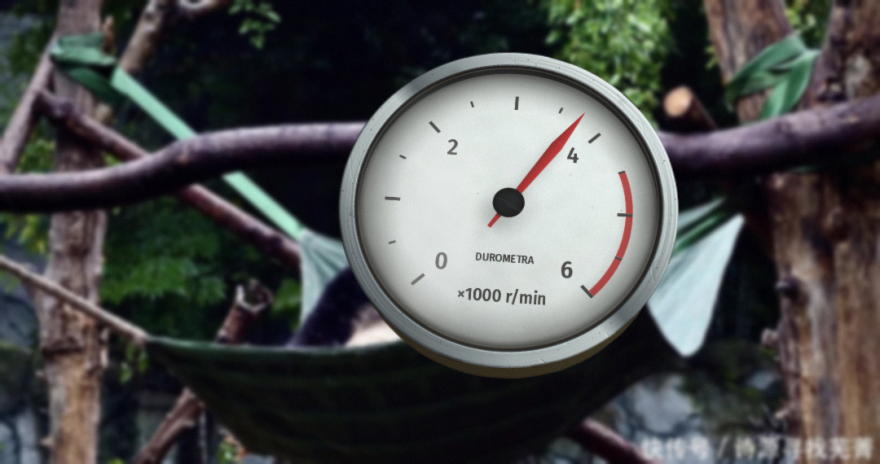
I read 3750,rpm
